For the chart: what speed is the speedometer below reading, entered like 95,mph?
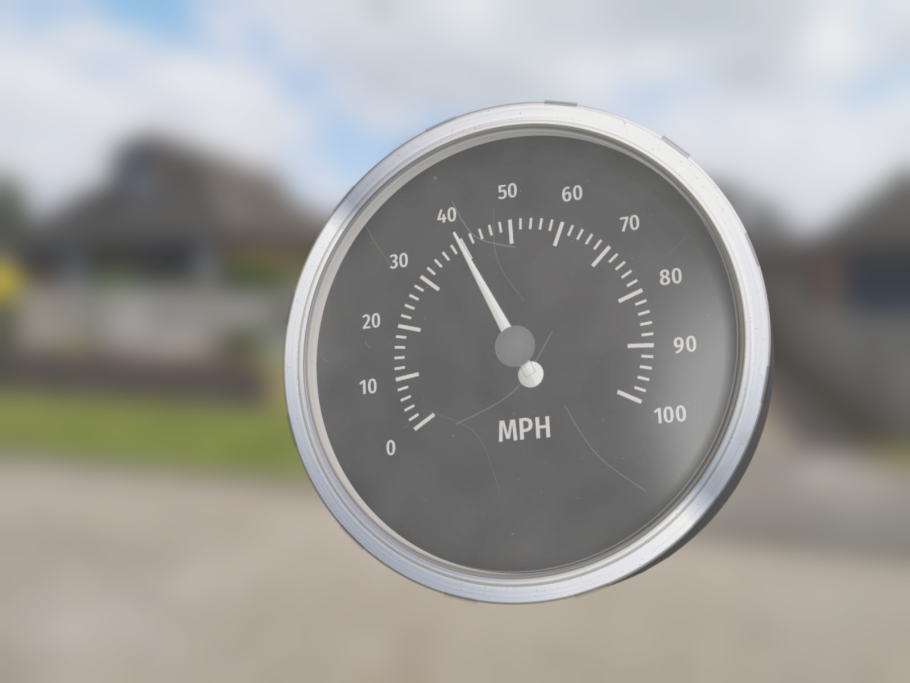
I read 40,mph
